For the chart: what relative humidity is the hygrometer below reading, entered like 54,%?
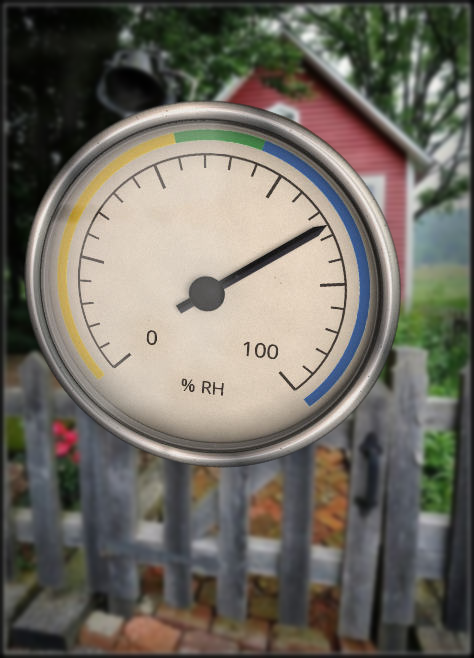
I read 70,%
